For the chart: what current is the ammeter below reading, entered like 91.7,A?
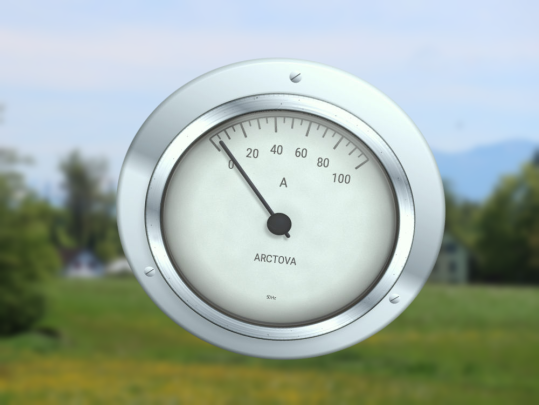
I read 5,A
